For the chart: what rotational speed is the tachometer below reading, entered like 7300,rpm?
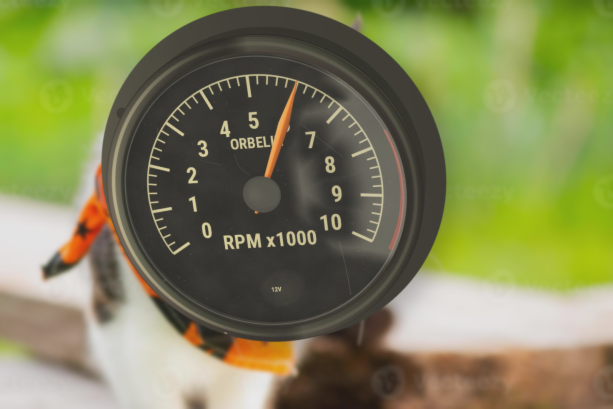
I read 6000,rpm
